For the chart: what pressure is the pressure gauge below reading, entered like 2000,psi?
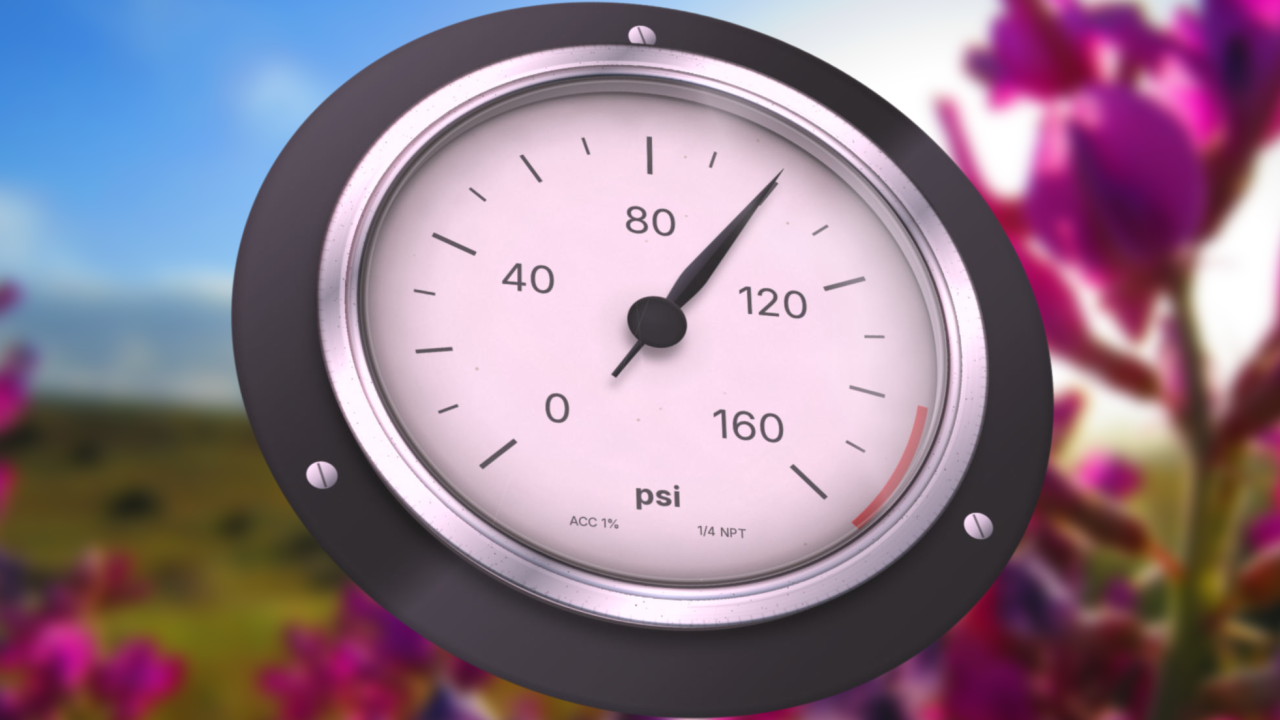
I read 100,psi
